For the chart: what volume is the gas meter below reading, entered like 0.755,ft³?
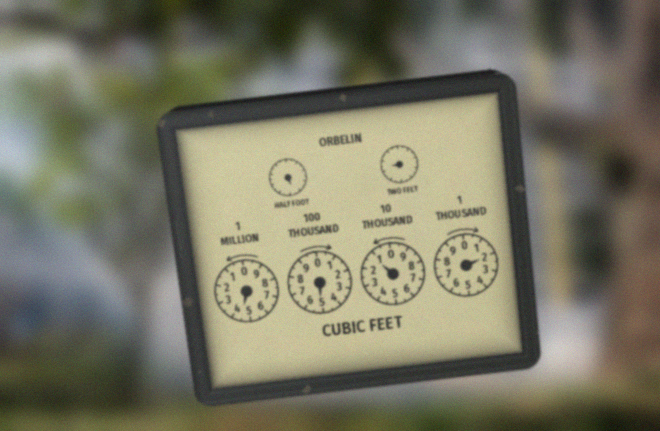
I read 451200,ft³
